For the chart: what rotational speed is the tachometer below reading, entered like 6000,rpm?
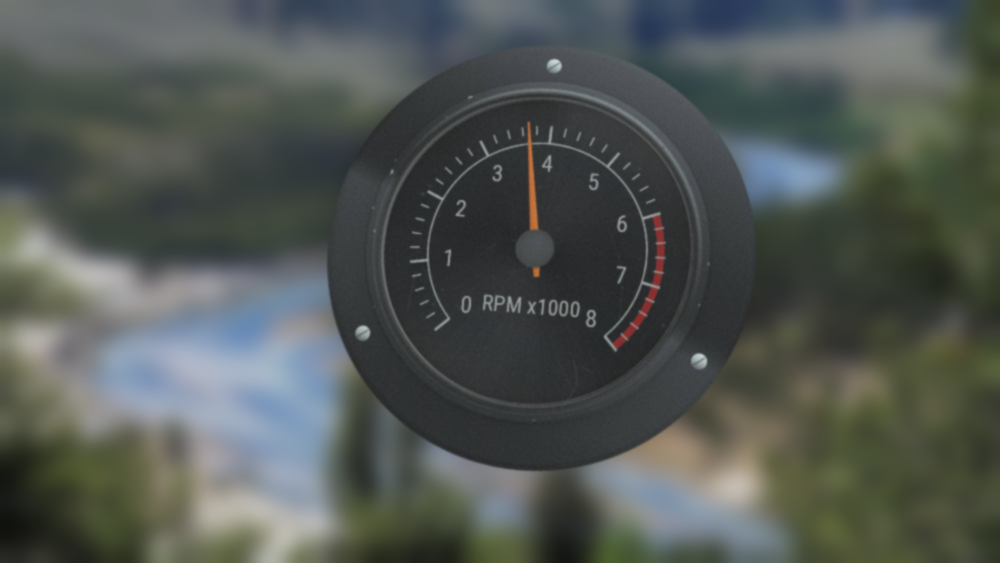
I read 3700,rpm
